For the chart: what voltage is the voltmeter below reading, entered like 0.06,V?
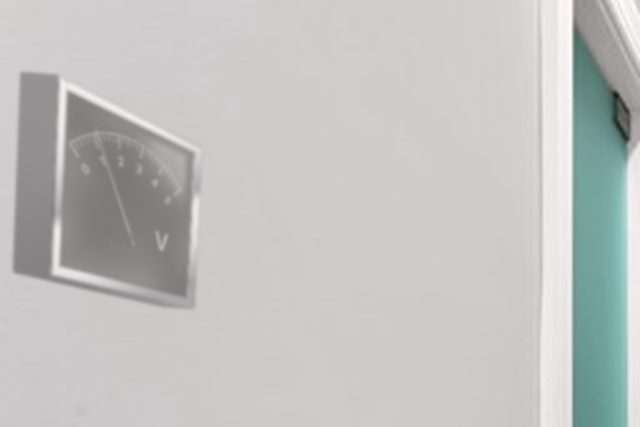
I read 1,V
